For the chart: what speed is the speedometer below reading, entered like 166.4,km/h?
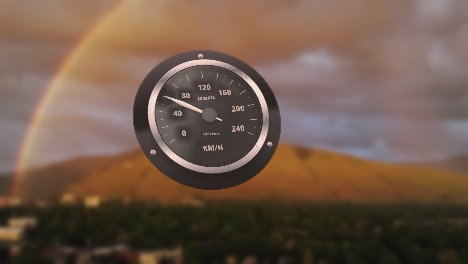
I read 60,km/h
